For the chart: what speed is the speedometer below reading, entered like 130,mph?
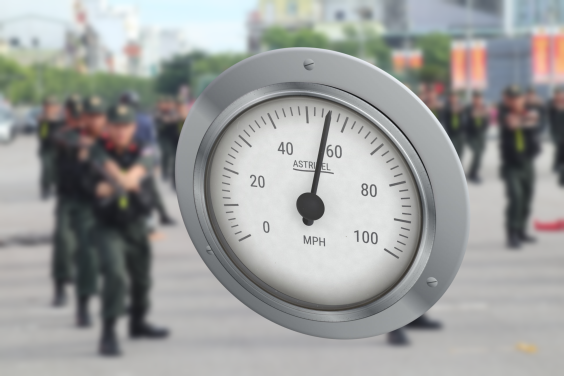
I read 56,mph
